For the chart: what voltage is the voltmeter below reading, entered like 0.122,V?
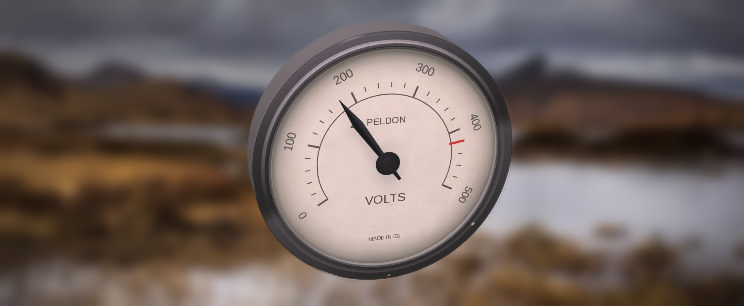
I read 180,V
